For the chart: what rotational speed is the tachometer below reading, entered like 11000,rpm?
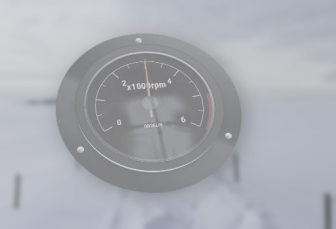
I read 3000,rpm
